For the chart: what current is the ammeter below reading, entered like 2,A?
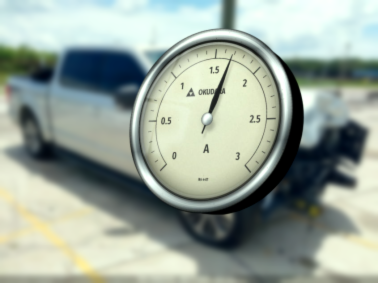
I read 1.7,A
